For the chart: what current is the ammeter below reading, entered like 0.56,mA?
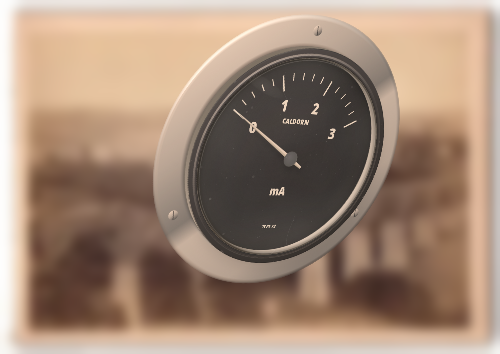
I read 0,mA
